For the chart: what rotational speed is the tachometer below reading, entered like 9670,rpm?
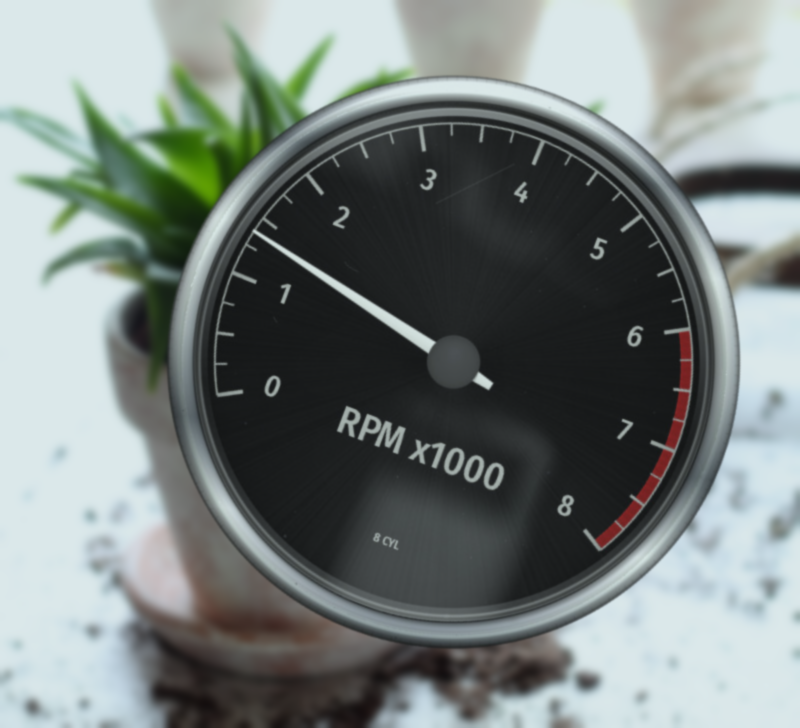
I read 1375,rpm
